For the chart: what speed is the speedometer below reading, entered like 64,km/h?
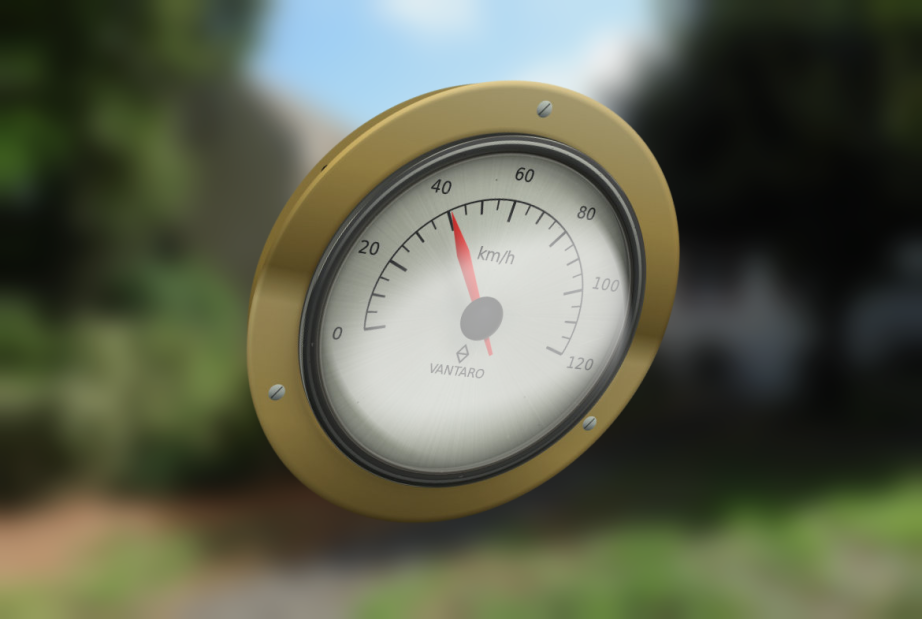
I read 40,km/h
